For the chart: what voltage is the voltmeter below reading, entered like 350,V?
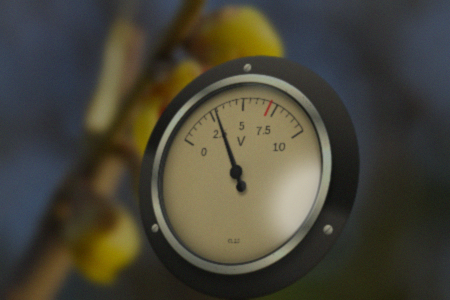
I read 3,V
